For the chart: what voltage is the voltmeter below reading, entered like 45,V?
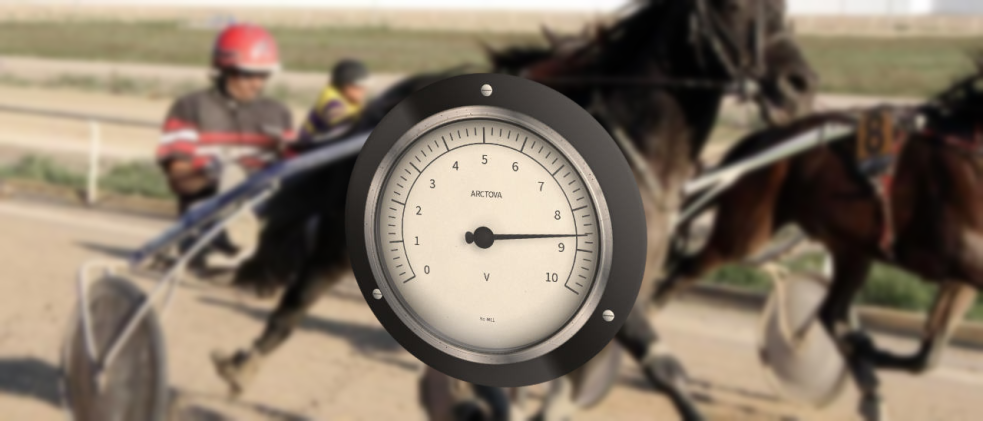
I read 8.6,V
